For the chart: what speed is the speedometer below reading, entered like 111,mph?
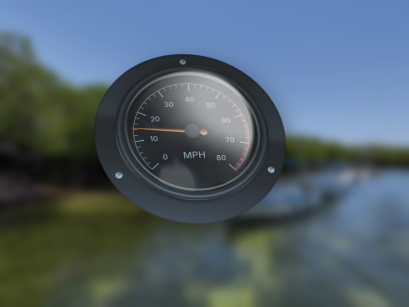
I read 14,mph
